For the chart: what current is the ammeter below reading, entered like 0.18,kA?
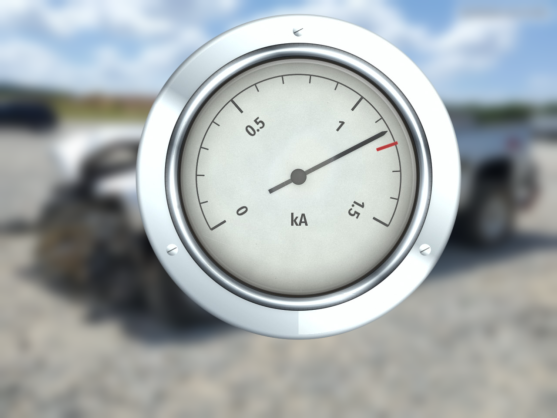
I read 1.15,kA
